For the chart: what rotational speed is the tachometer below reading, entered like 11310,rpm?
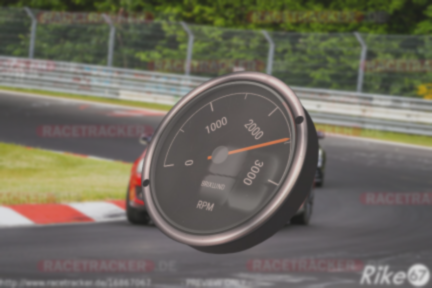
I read 2500,rpm
